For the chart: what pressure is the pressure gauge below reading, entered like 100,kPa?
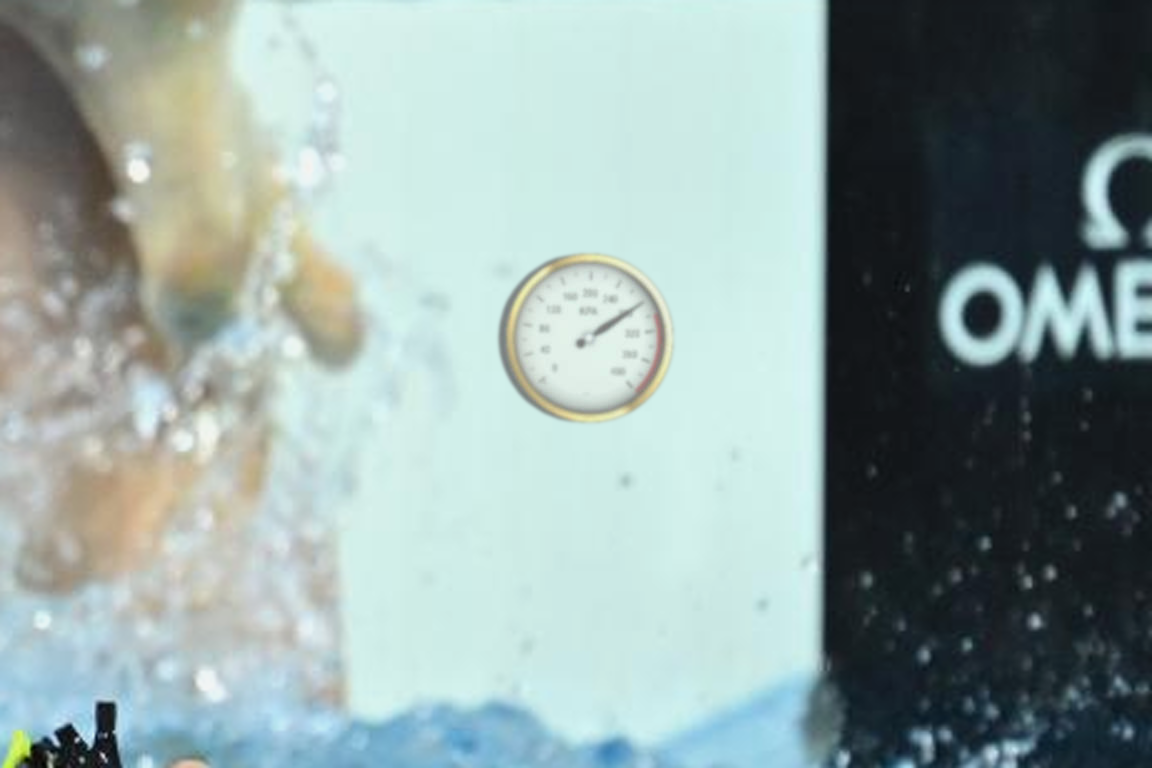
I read 280,kPa
